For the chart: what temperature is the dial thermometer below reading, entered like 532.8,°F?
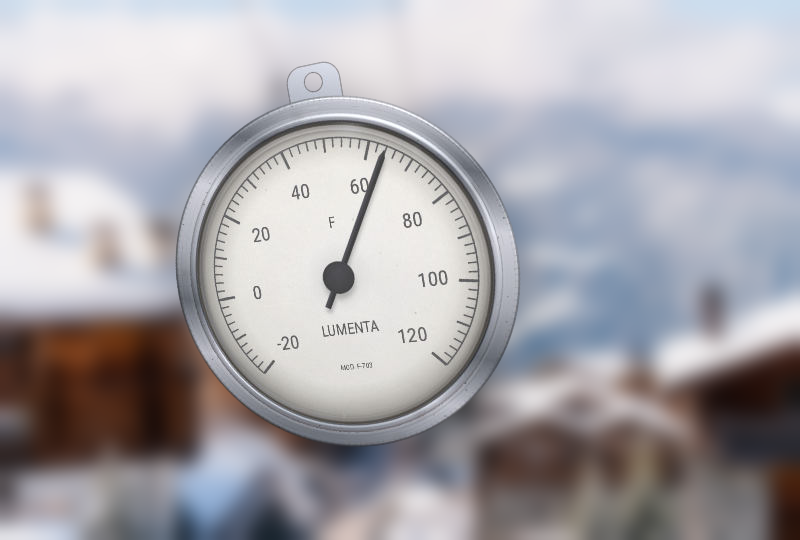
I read 64,°F
